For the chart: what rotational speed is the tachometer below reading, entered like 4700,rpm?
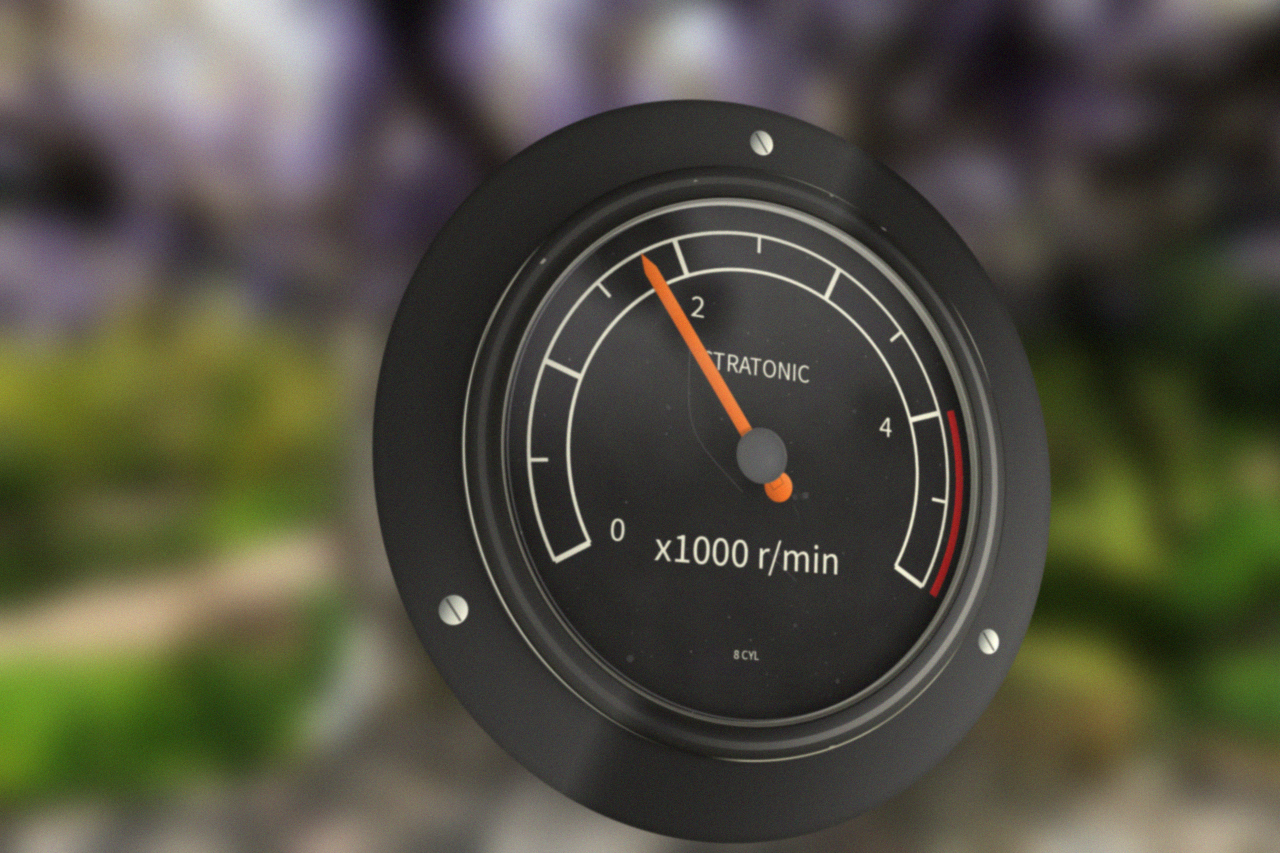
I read 1750,rpm
